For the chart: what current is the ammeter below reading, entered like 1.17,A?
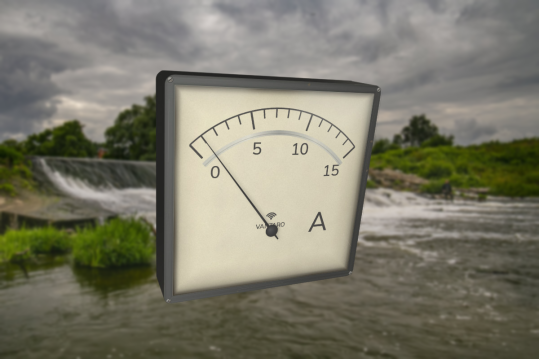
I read 1,A
